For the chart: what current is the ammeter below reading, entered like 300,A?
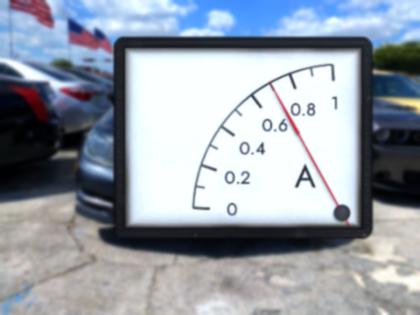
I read 0.7,A
